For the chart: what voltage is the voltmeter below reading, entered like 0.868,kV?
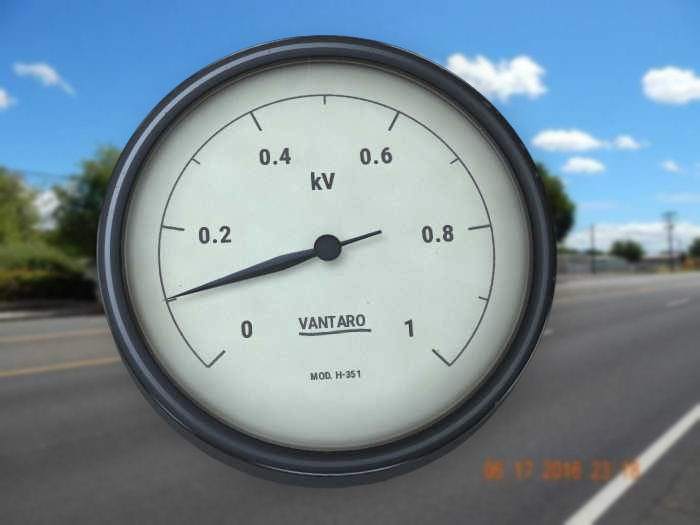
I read 0.1,kV
